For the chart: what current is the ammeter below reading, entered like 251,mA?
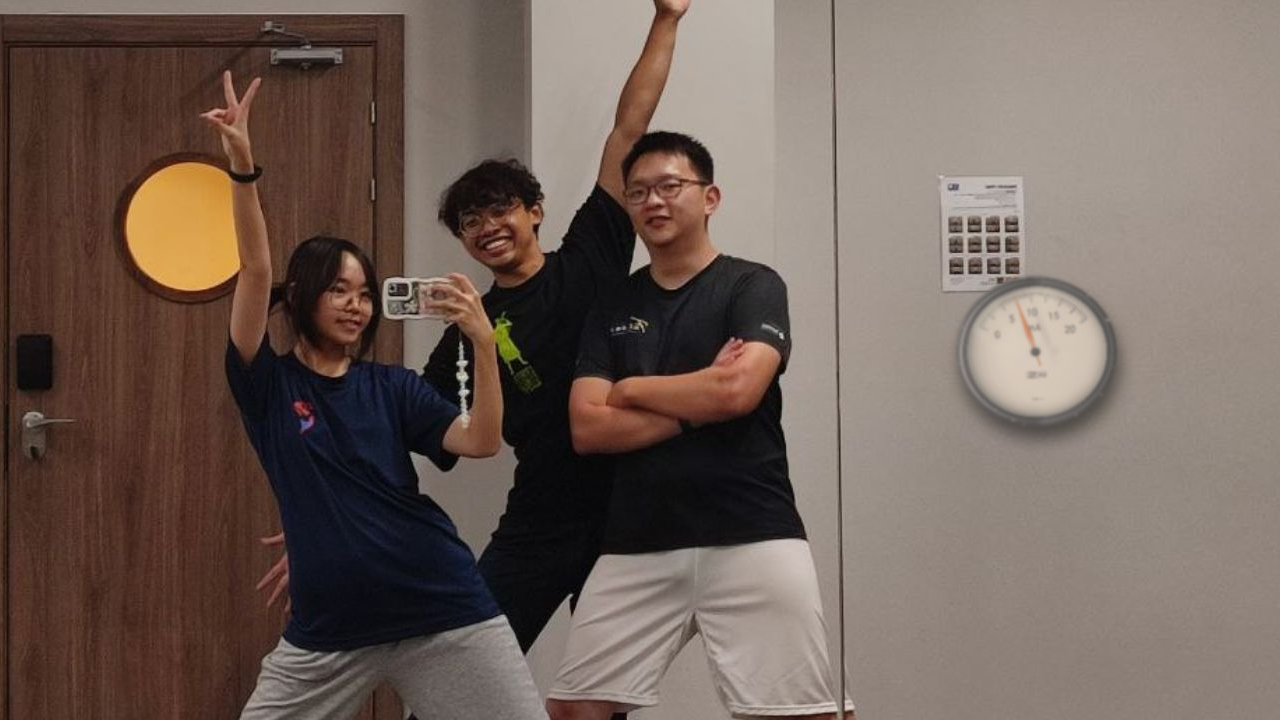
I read 7.5,mA
